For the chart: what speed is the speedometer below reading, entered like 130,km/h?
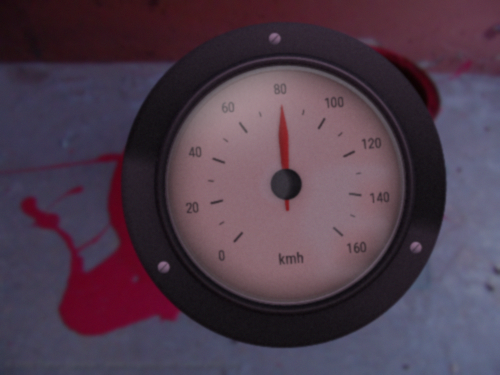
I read 80,km/h
